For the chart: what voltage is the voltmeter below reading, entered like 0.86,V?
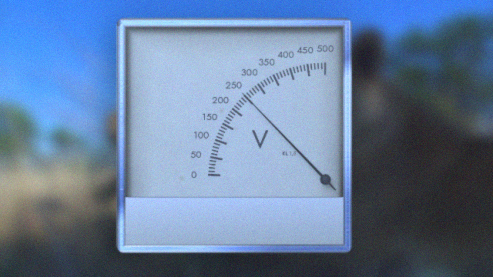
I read 250,V
